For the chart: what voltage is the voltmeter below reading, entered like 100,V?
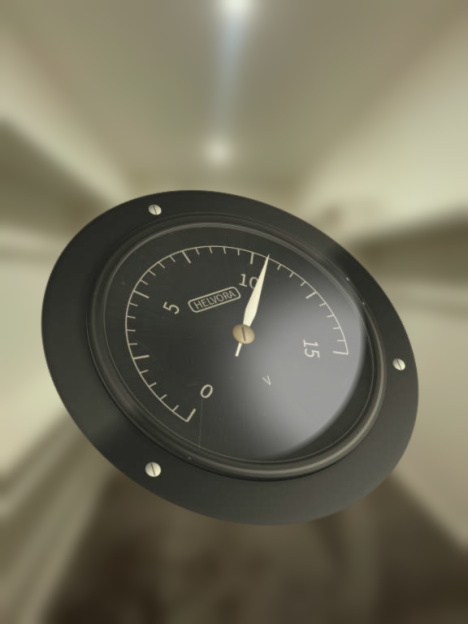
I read 10.5,V
